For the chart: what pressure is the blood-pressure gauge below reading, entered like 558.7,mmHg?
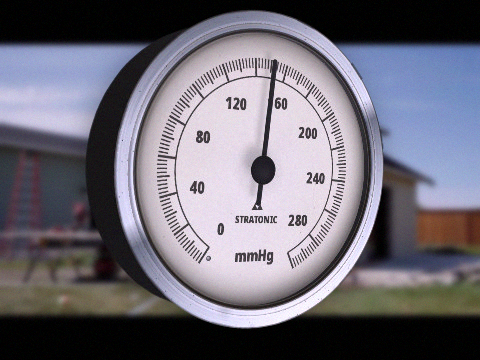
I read 150,mmHg
